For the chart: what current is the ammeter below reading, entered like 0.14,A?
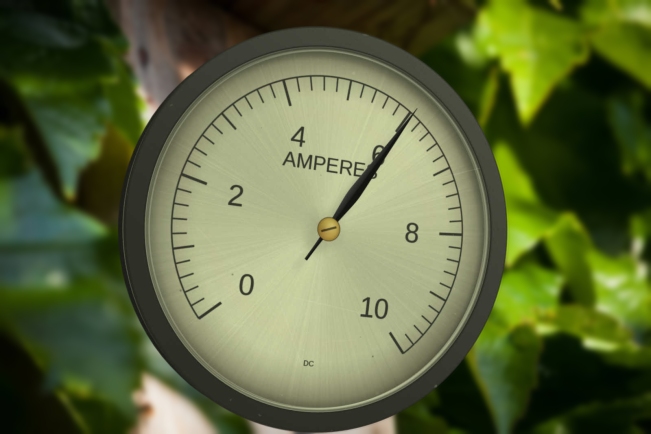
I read 6,A
